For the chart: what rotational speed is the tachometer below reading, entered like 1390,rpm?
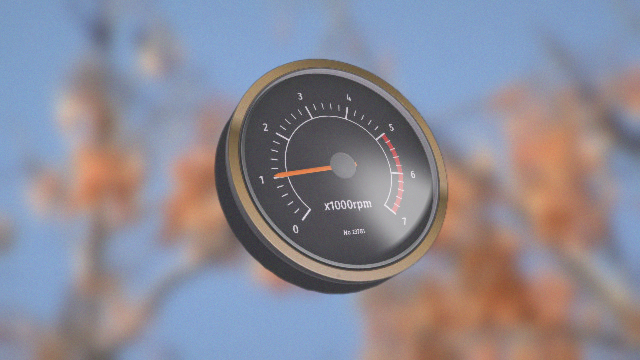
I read 1000,rpm
